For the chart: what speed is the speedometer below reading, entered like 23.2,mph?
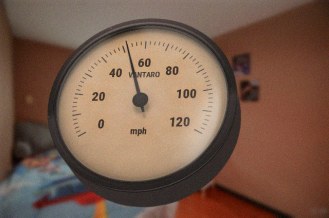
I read 52,mph
